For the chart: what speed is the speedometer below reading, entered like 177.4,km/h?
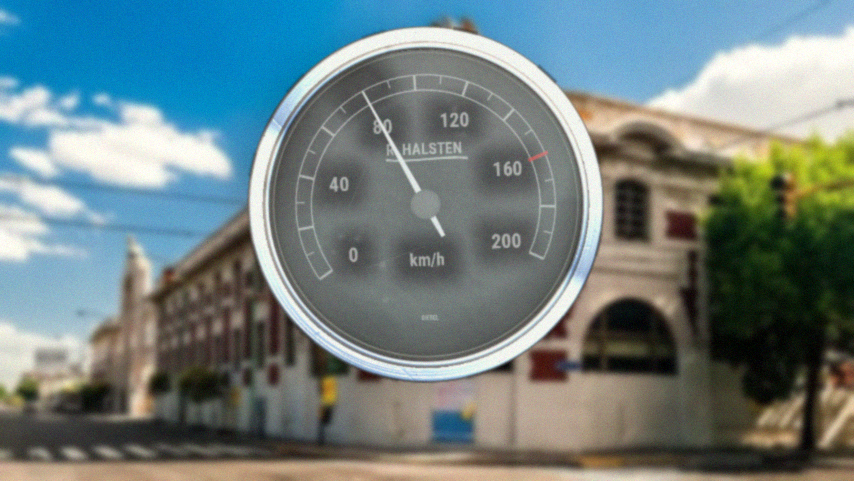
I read 80,km/h
